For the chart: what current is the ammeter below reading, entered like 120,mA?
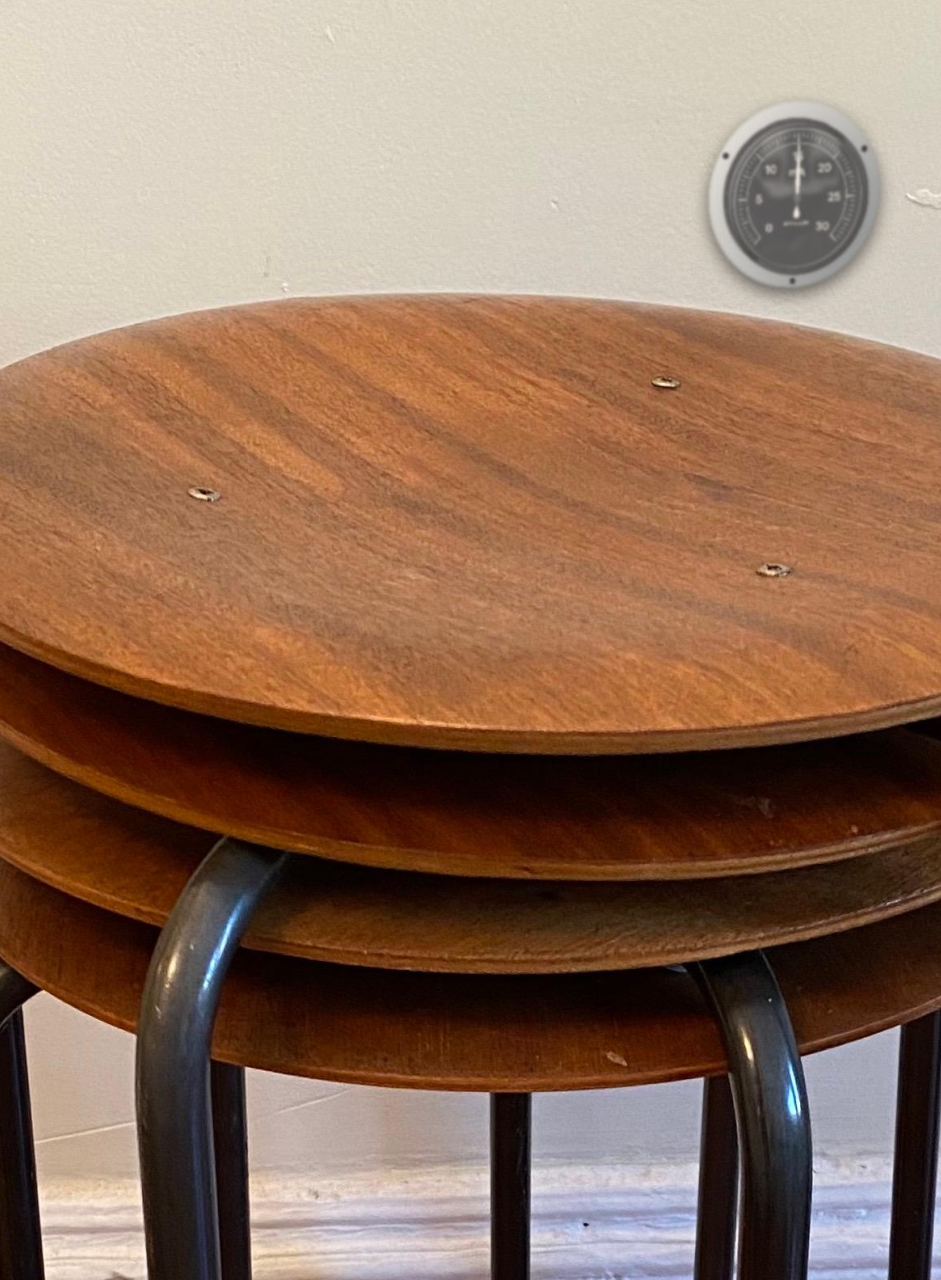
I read 15,mA
